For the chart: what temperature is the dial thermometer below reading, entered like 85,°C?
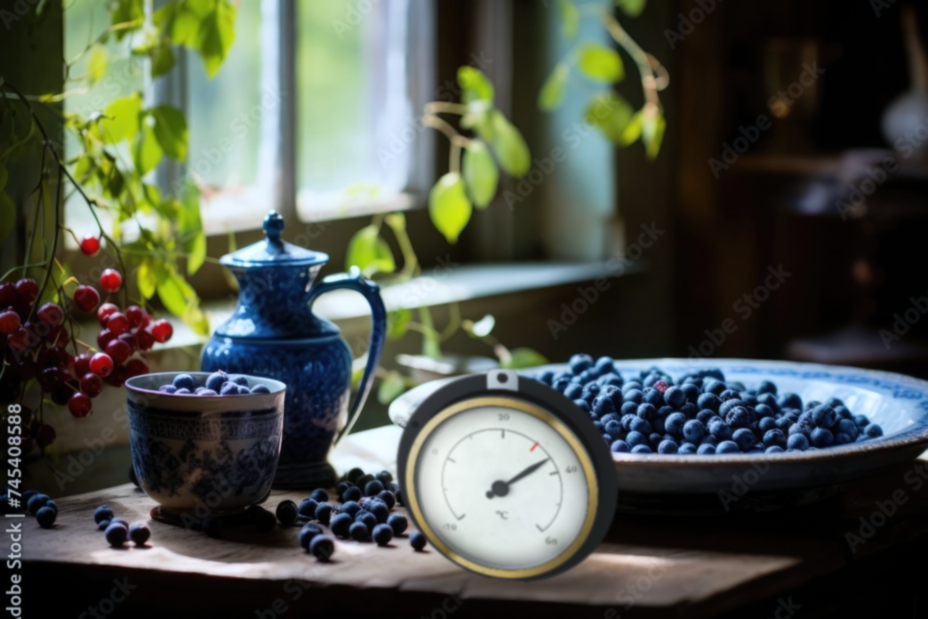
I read 35,°C
